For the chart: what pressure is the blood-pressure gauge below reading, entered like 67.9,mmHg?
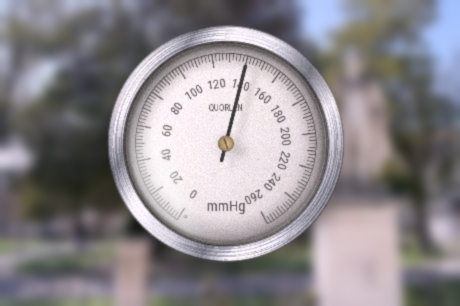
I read 140,mmHg
